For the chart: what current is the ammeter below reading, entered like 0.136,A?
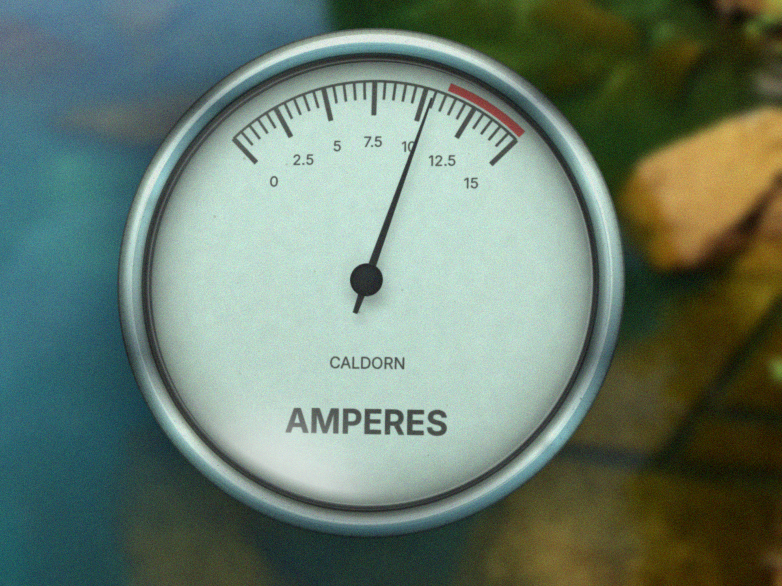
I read 10.5,A
